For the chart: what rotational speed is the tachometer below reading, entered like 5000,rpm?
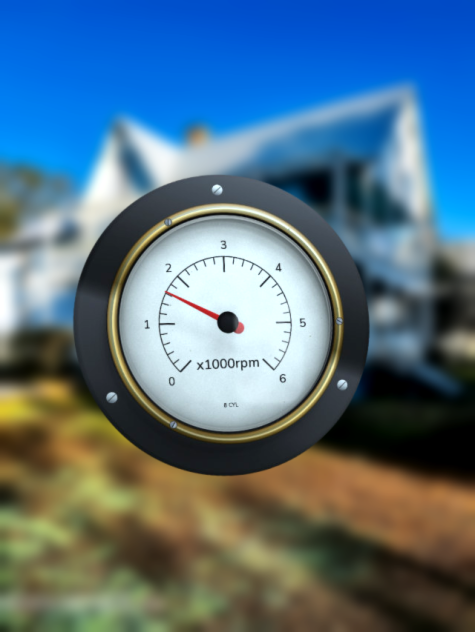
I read 1600,rpm
